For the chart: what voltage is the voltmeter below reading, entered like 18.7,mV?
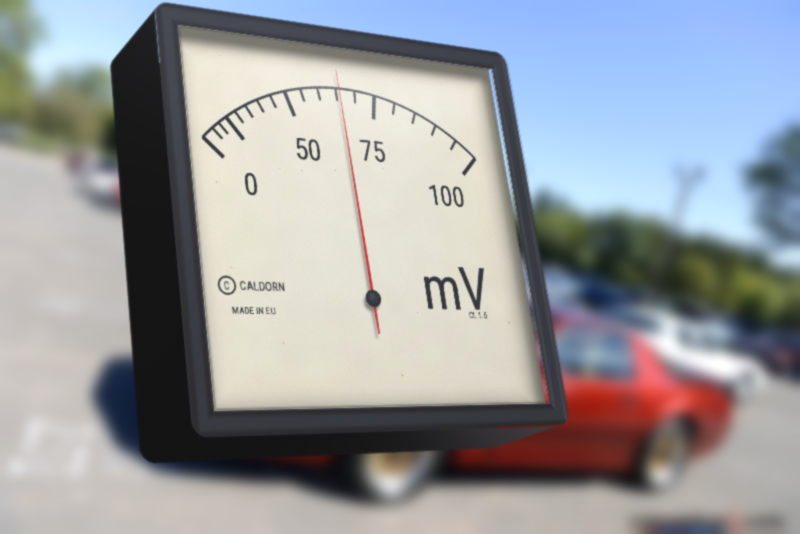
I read 65,mV
